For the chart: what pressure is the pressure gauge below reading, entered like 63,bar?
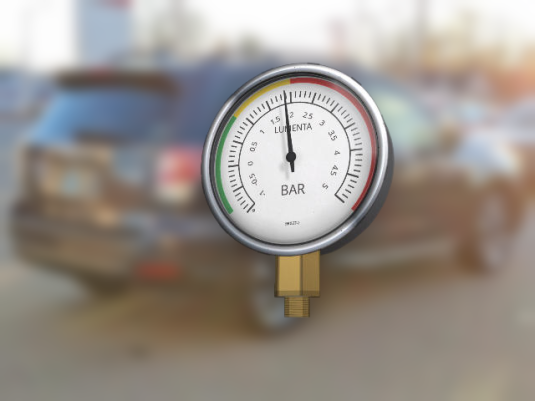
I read 1.9,bar
